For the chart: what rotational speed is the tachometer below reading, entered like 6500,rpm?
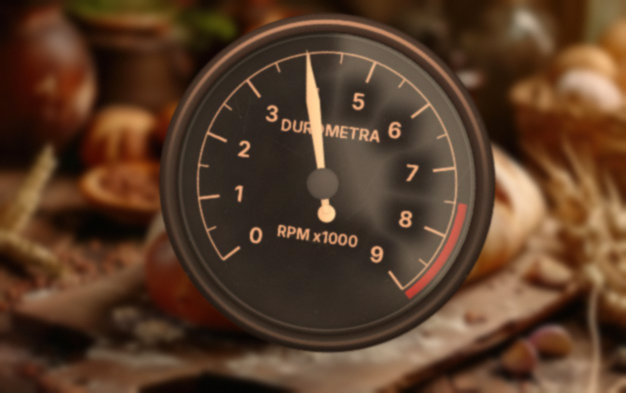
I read 4000,rpm
